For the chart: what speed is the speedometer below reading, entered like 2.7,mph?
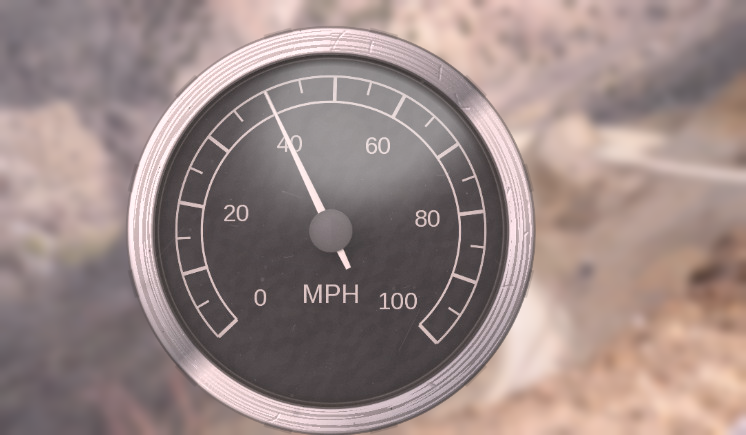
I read 40,mph
